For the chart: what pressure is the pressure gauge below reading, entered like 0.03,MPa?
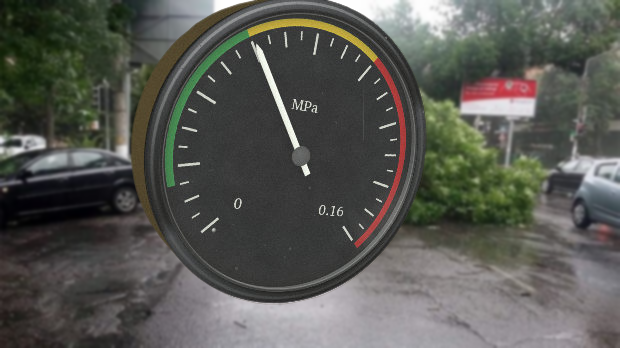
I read 0.06,MPa
